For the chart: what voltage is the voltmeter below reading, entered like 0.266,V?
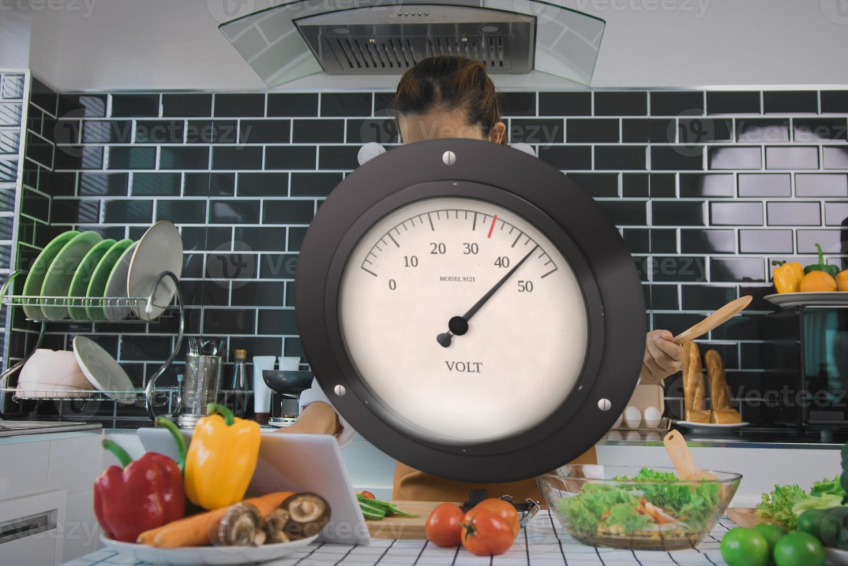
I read 44,V
